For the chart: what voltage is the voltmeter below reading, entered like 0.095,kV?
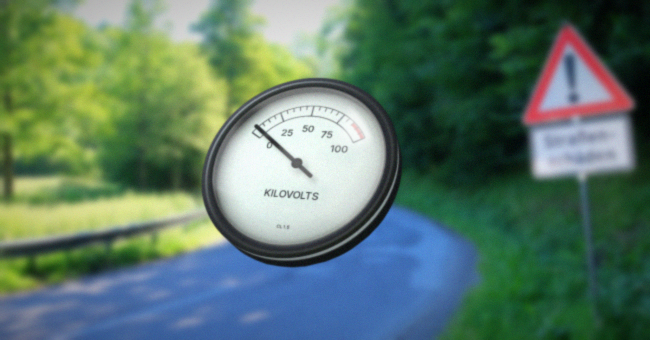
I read 5,kV
